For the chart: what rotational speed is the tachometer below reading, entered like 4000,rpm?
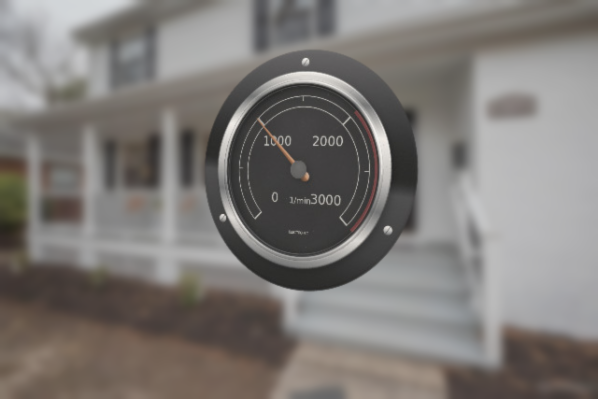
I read 1000,rpm
